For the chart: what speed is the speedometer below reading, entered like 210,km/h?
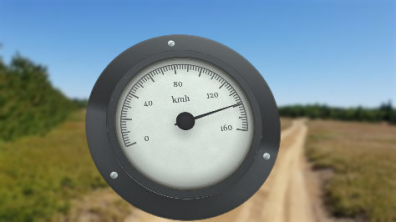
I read 140,km/h
